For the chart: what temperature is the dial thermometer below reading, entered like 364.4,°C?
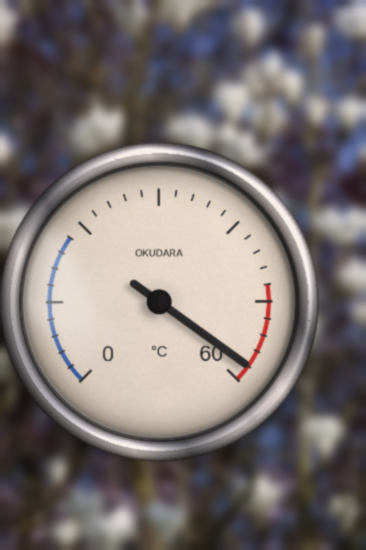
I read 58,°C
